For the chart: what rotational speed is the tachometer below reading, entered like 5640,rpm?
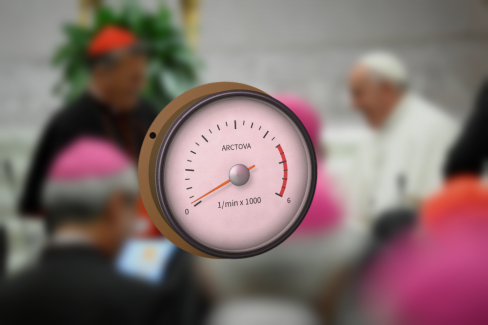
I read 125,rpm
